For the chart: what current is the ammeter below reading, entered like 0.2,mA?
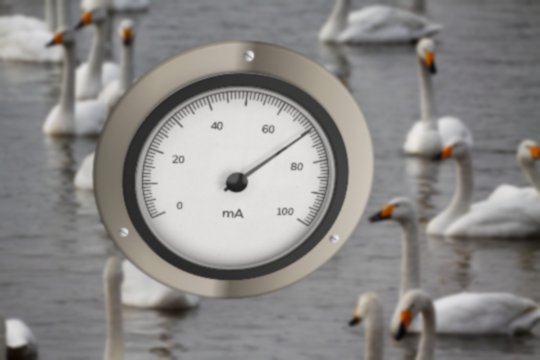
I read 70,mA
